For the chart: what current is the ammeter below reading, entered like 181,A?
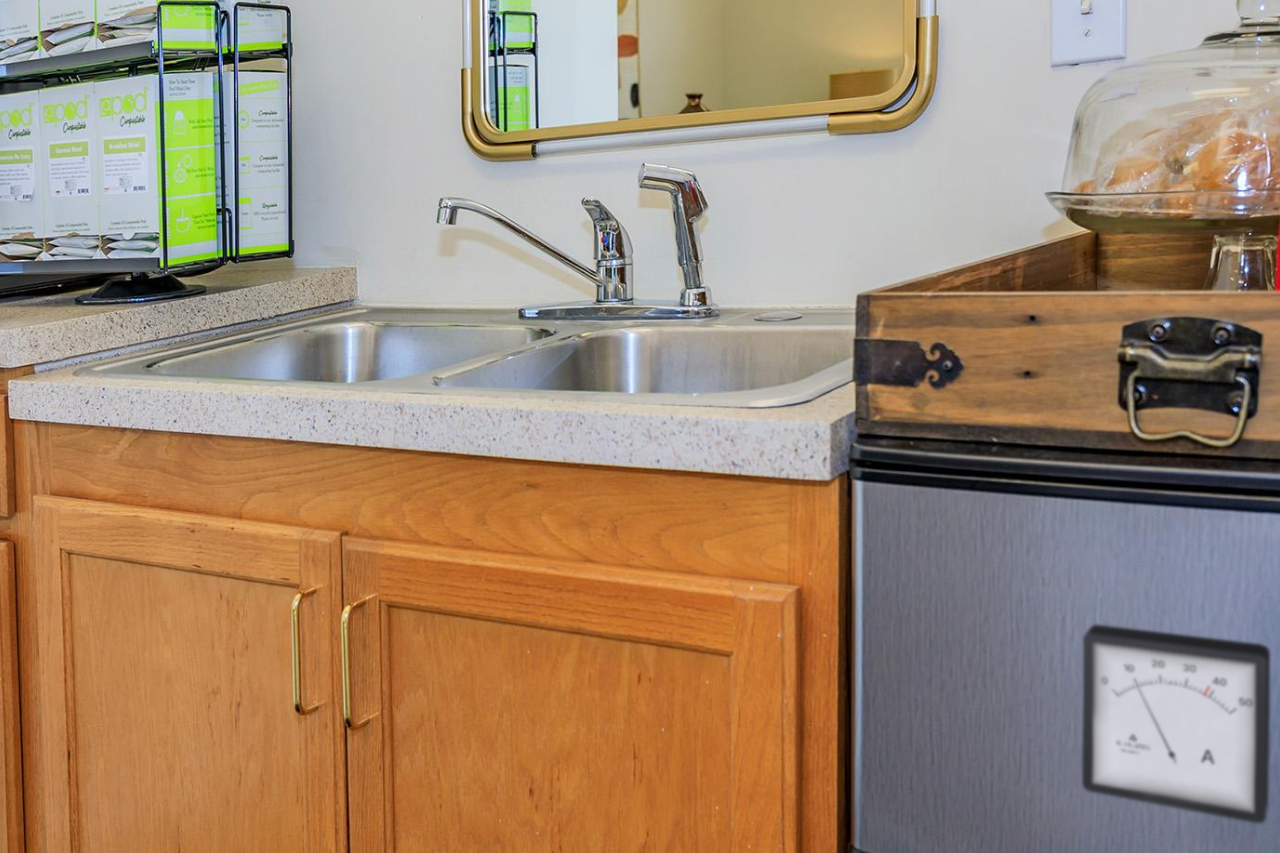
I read 10,A
